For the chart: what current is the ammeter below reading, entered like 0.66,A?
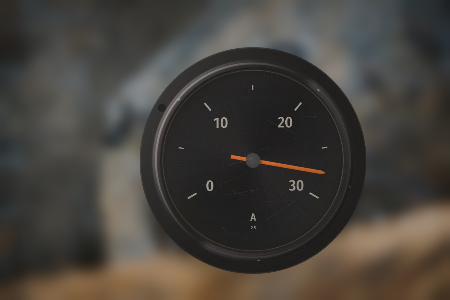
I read 27.5,A
